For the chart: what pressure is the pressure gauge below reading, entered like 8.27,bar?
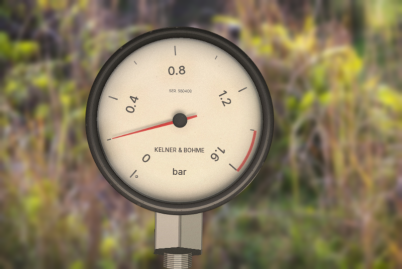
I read 0.2,bar
